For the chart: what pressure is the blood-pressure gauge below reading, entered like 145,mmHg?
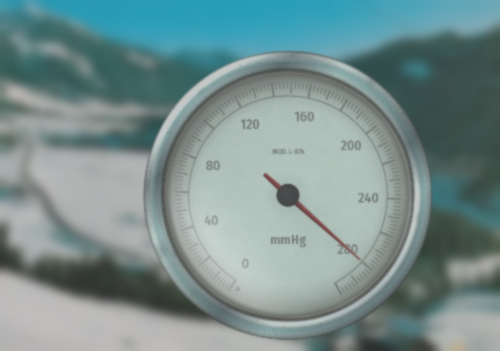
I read 280,mmHg
